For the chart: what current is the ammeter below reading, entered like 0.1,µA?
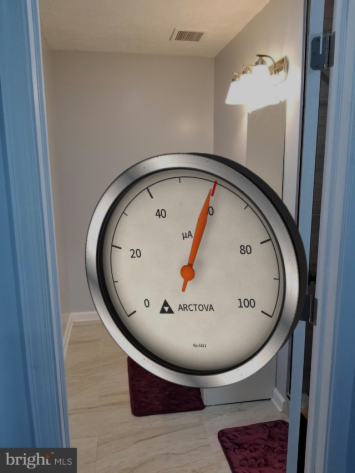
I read 60,µA
